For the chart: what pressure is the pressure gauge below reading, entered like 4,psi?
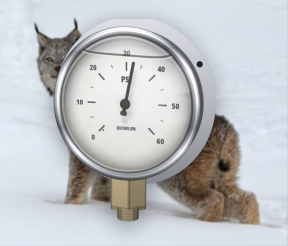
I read 32.5,psi
